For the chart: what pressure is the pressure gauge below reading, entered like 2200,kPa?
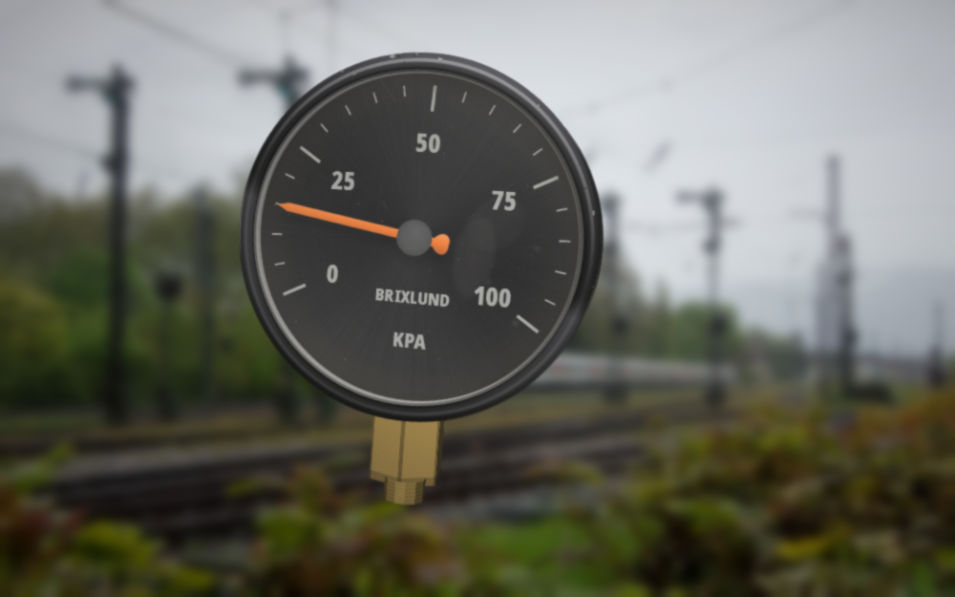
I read 15,kPa
